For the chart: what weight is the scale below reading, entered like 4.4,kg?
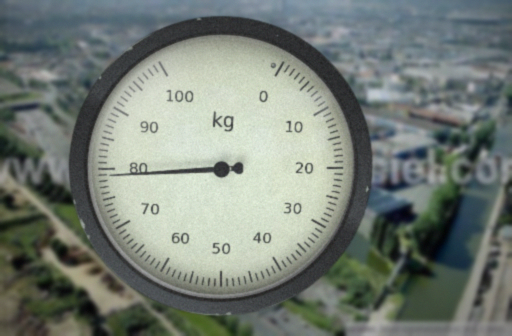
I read 79,kg
